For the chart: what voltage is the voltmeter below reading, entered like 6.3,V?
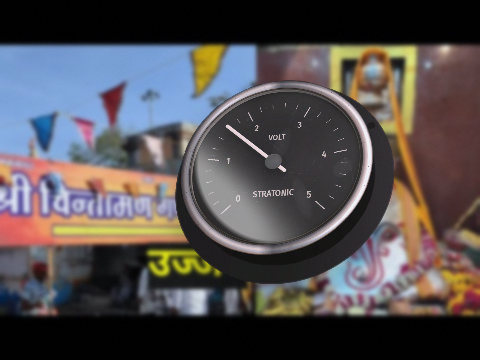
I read 1.6,V
